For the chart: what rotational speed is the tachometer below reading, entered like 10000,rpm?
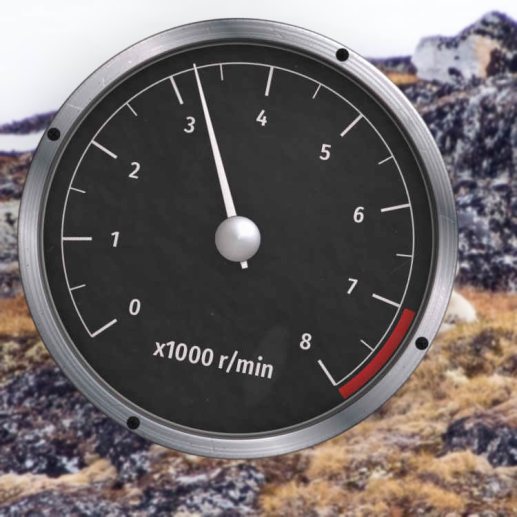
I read 3250,rpm
